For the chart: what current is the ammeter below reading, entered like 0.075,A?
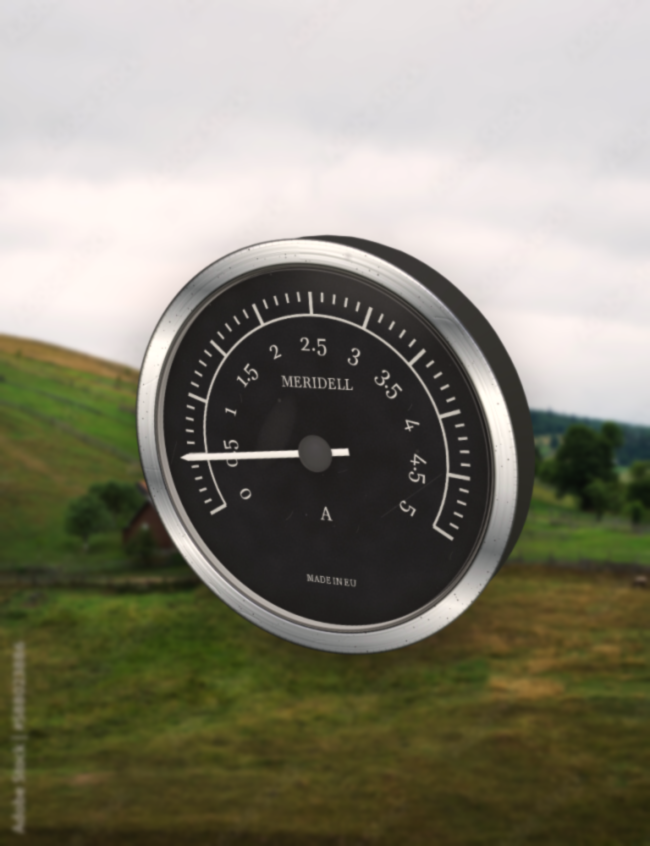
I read 0.5,A
